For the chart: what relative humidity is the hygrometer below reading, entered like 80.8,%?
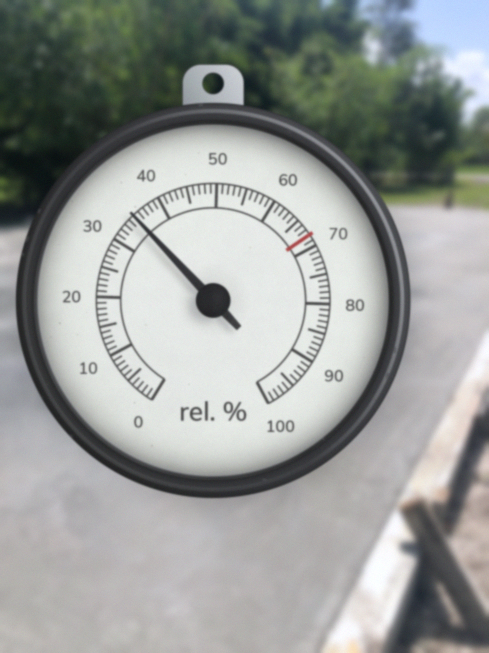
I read 35,%
